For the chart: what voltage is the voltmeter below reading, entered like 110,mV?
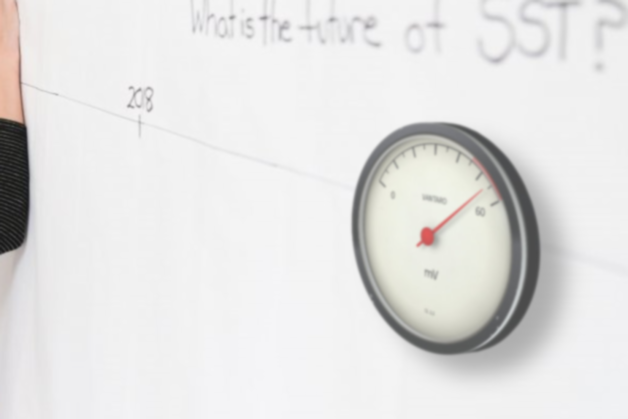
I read 55,mV
